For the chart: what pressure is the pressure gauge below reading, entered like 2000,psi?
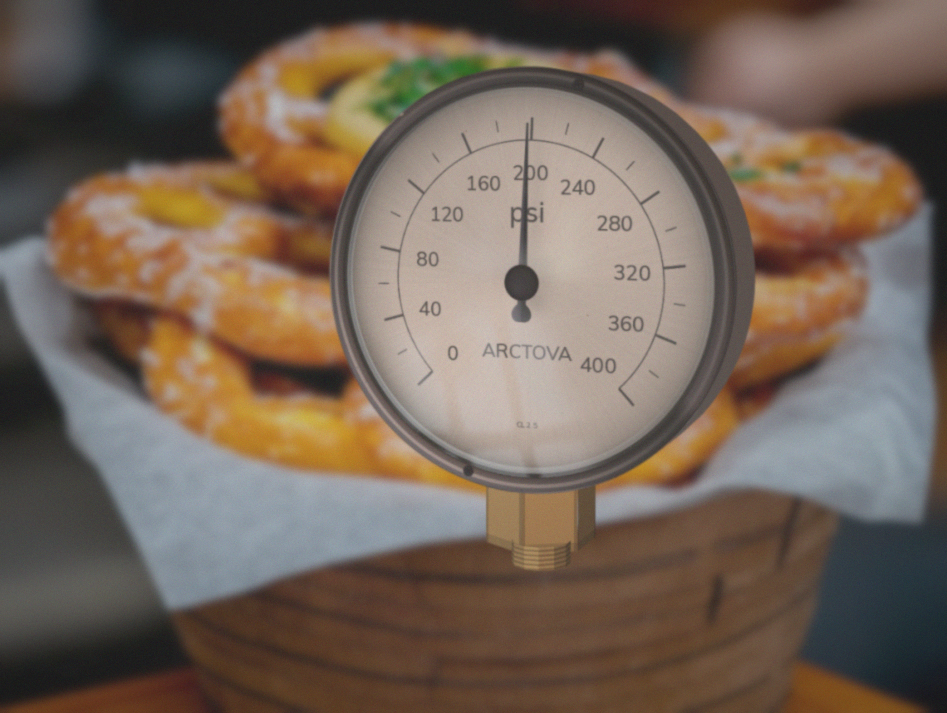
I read 200,psi
